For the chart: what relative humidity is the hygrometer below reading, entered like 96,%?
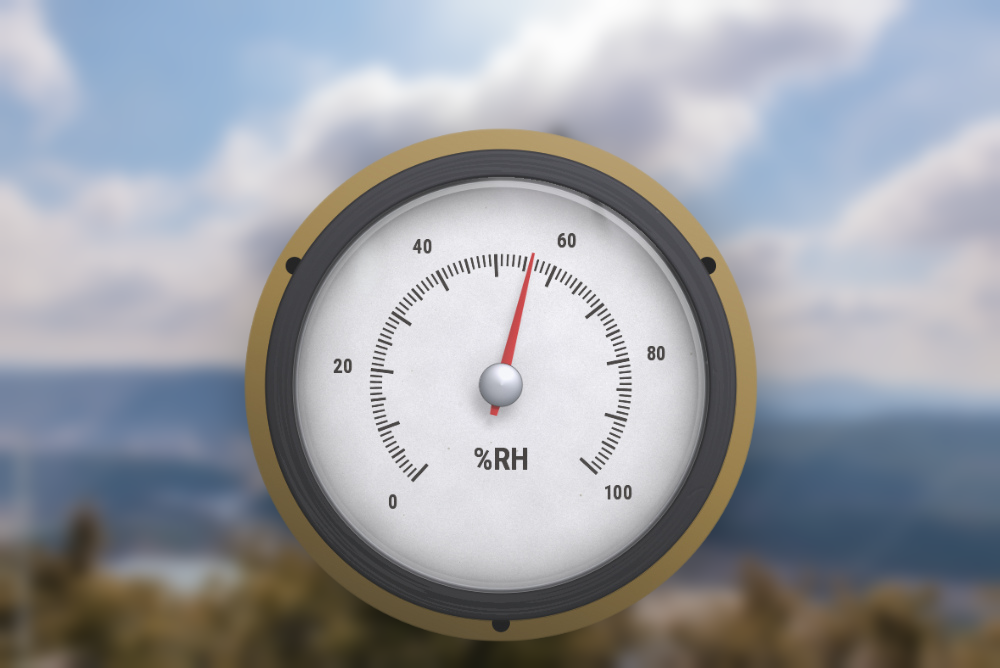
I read 56,%
